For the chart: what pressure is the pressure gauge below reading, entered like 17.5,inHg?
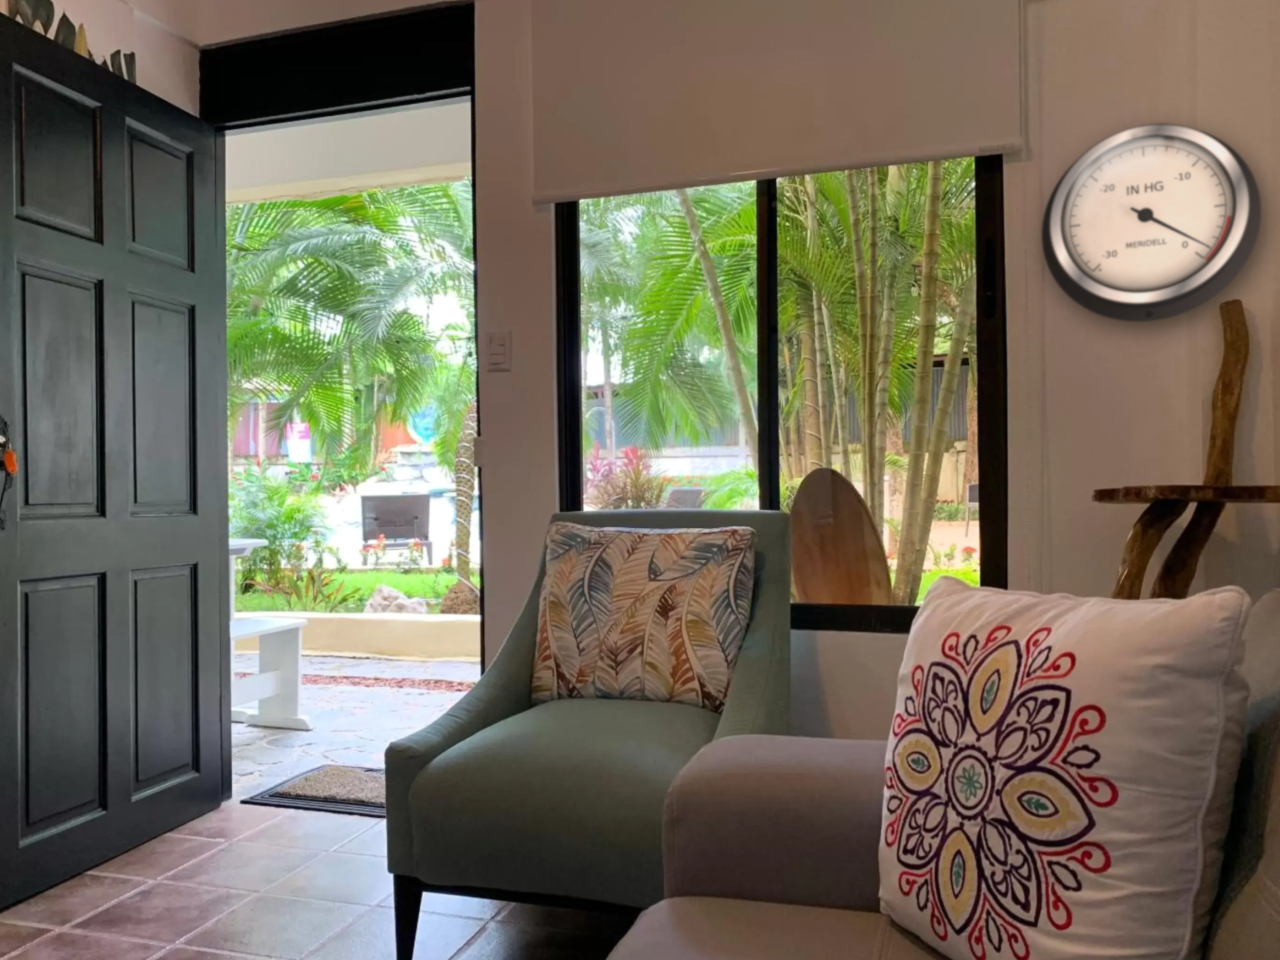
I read -1,inHg
